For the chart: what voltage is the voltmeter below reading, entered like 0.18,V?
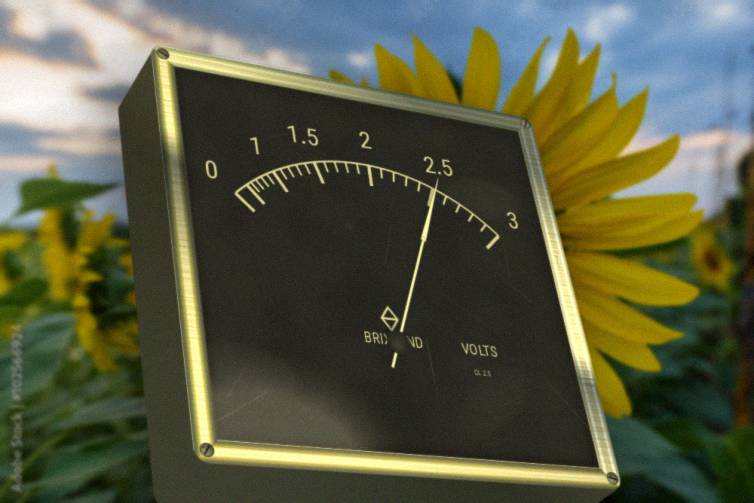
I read 2.5,V
